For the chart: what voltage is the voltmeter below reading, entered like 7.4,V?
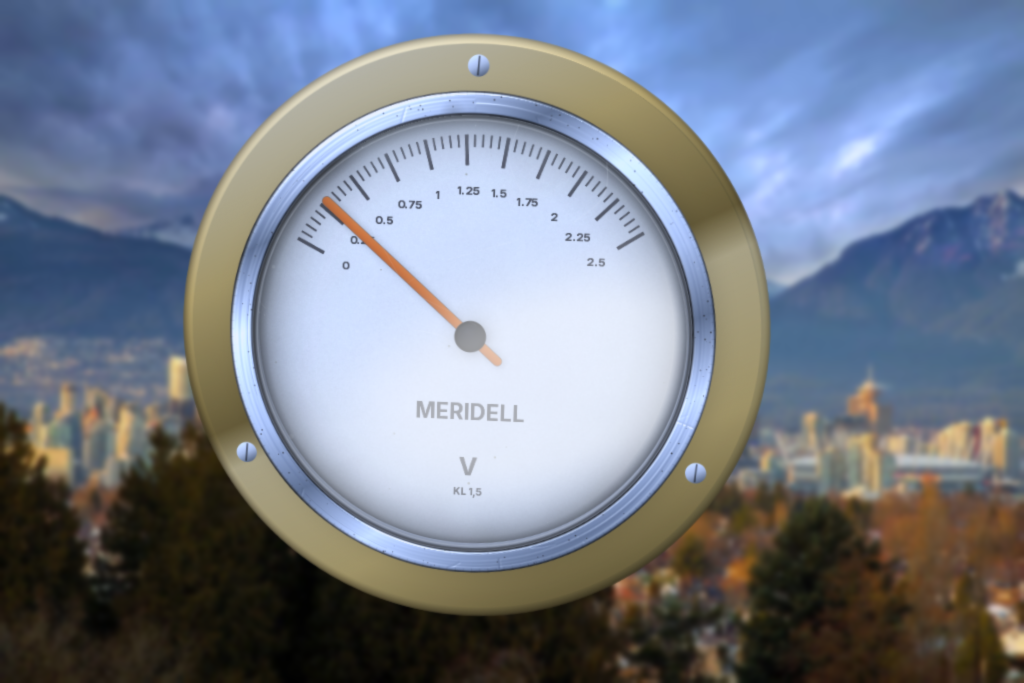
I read 0.3,V
